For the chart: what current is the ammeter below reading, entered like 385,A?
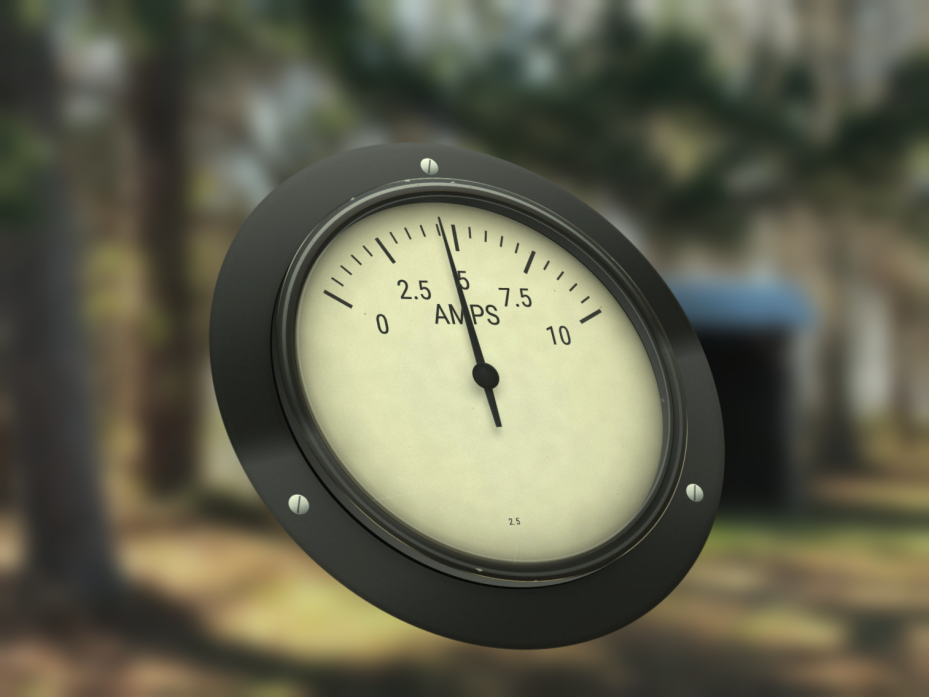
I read 4.5,A
